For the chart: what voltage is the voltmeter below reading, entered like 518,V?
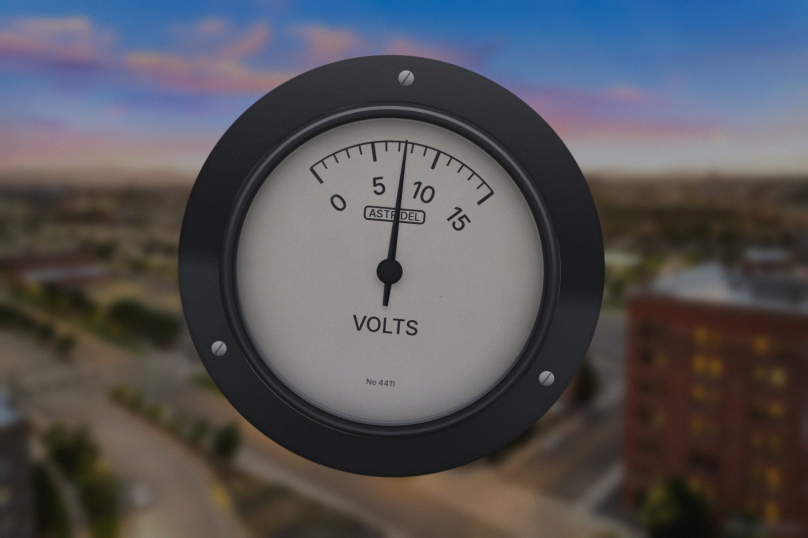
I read 7.5,V
